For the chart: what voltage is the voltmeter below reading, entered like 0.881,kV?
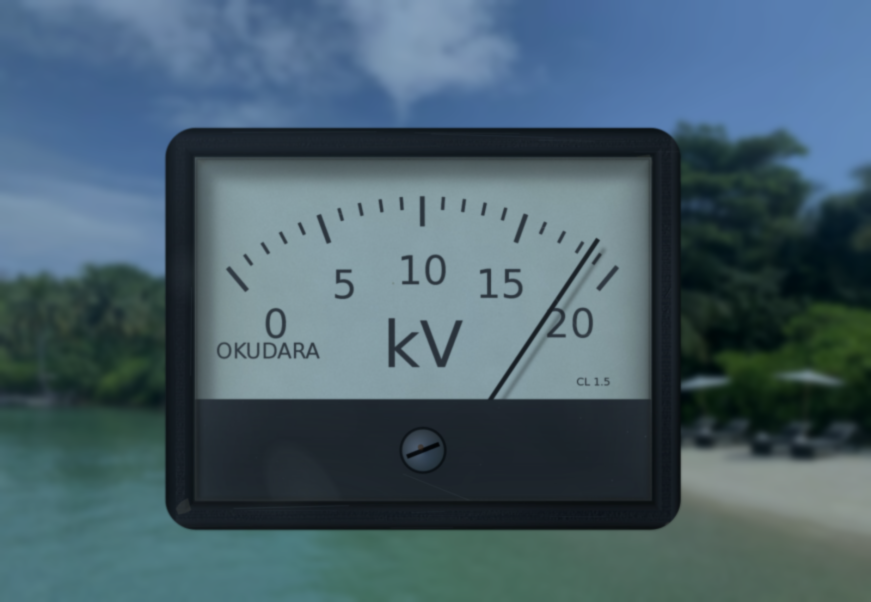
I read 18.5,kV
